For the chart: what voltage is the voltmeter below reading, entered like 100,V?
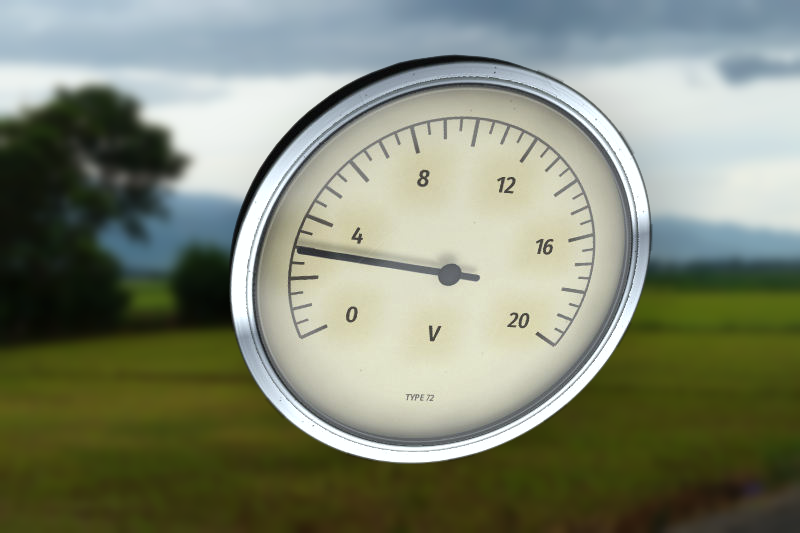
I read 3,V
